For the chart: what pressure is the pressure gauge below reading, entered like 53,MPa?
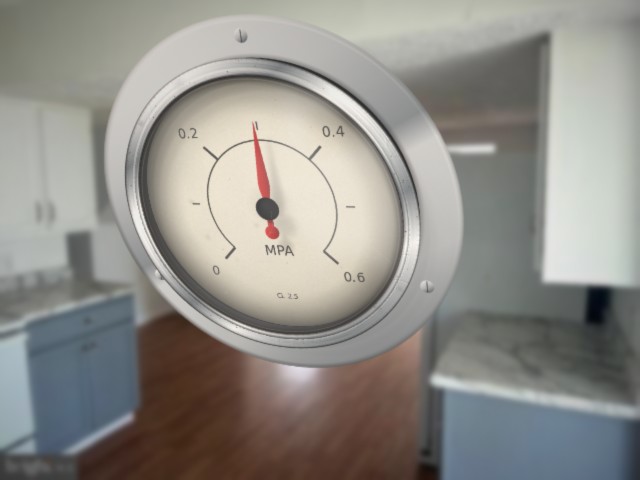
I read 0.3,MPa
